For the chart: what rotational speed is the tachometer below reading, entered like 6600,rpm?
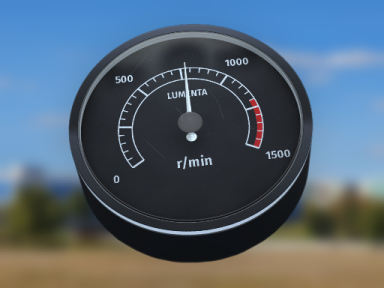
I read 775,rpm
